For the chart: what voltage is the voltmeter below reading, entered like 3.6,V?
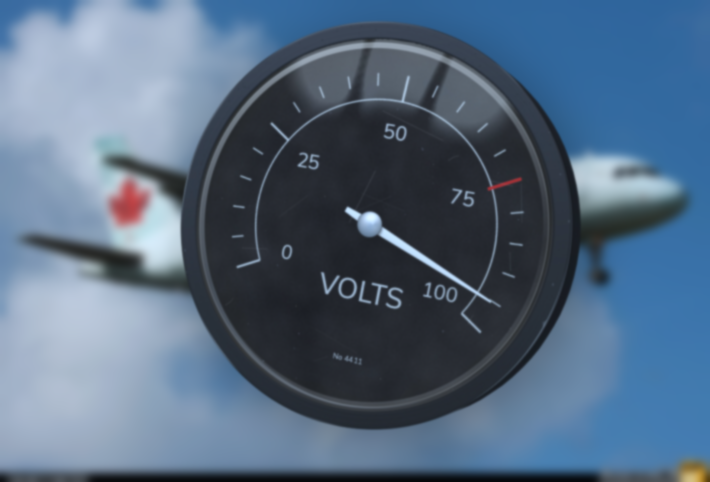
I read 95,V
